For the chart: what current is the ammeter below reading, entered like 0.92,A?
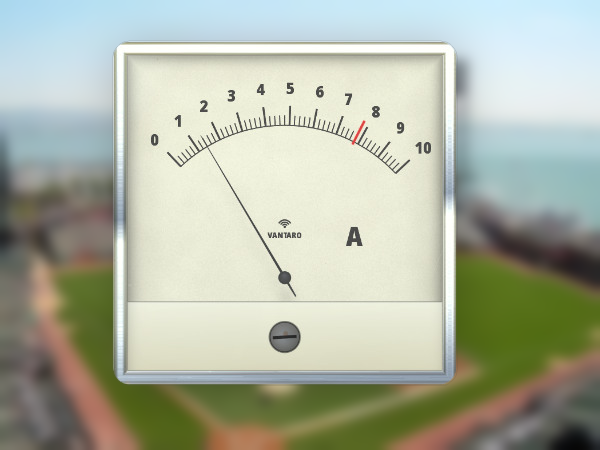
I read 1.4,A
